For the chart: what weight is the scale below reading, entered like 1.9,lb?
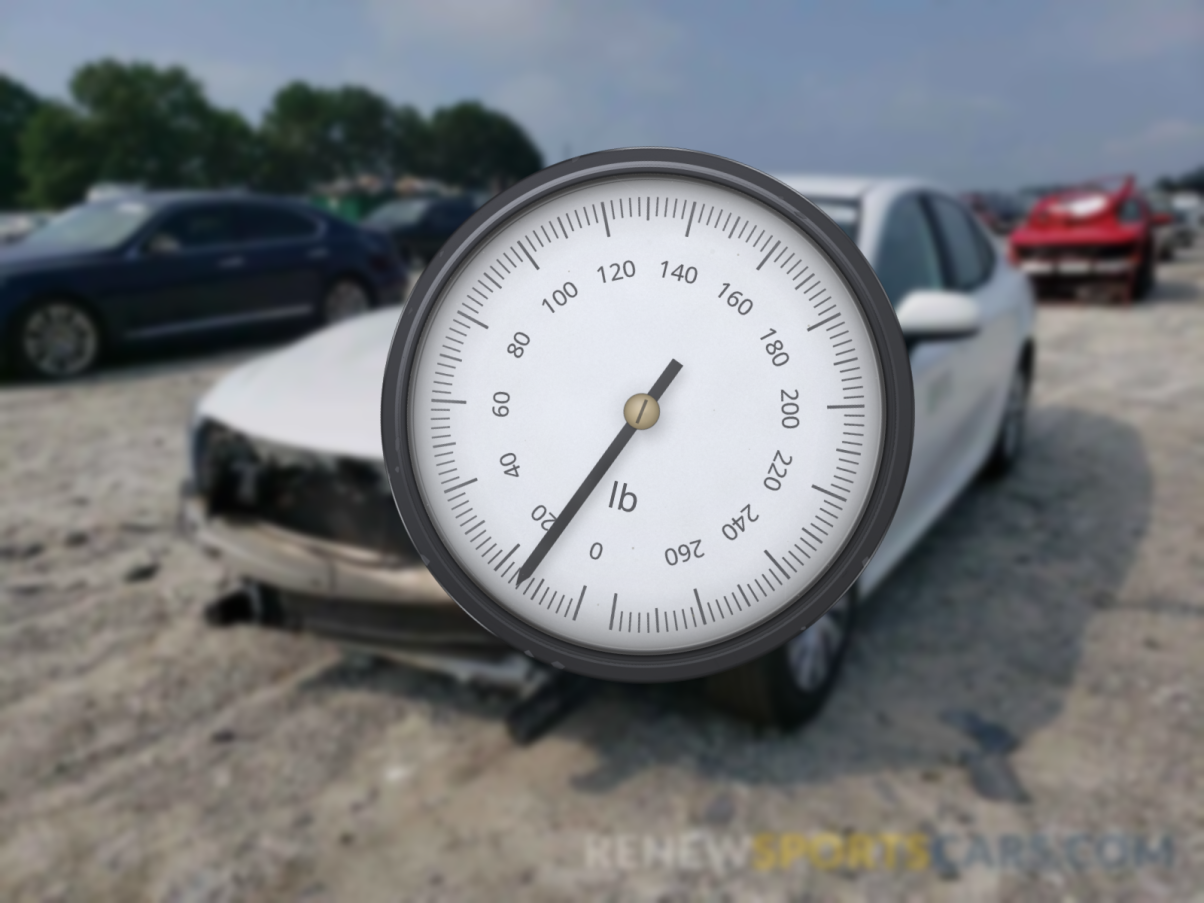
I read 14,lb
